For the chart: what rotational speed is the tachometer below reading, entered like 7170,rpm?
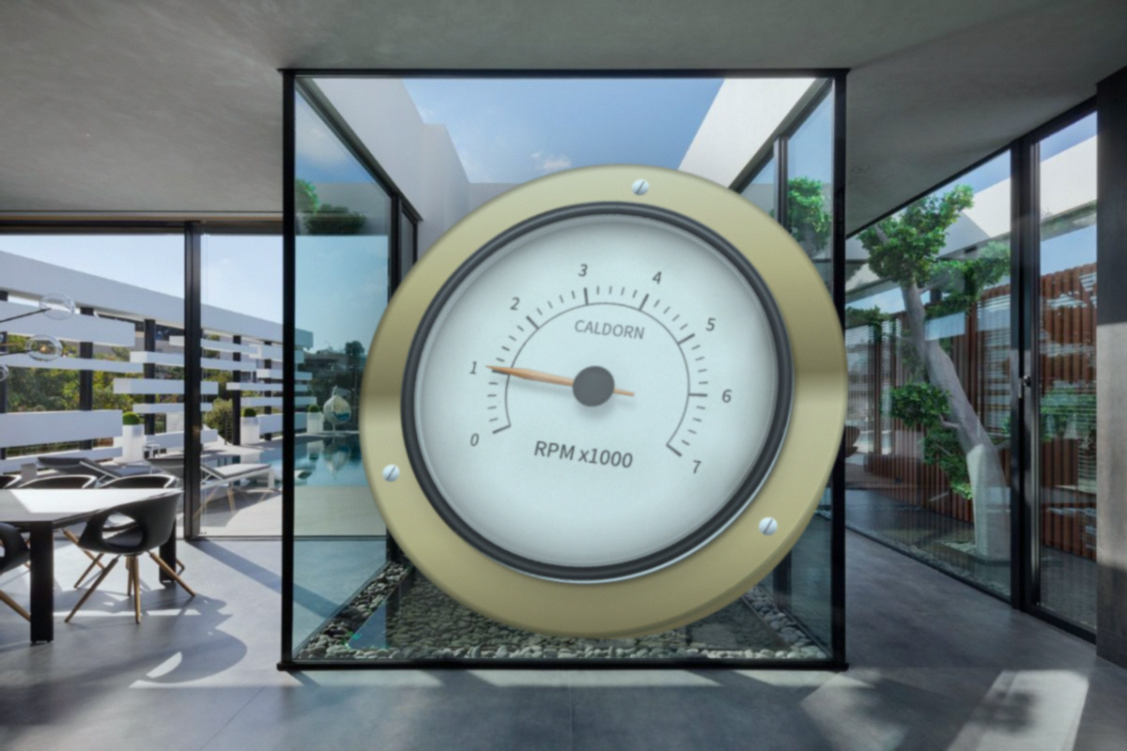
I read 1000,rpm
